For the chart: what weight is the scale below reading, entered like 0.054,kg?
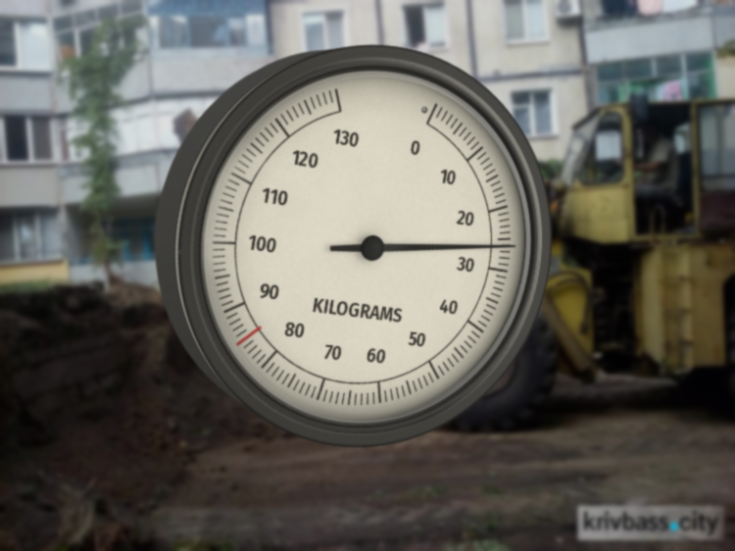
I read 26,kg
